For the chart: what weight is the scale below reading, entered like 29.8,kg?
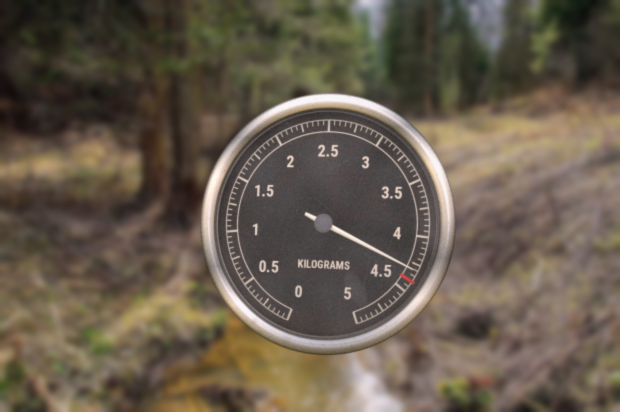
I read 4.3,kg
